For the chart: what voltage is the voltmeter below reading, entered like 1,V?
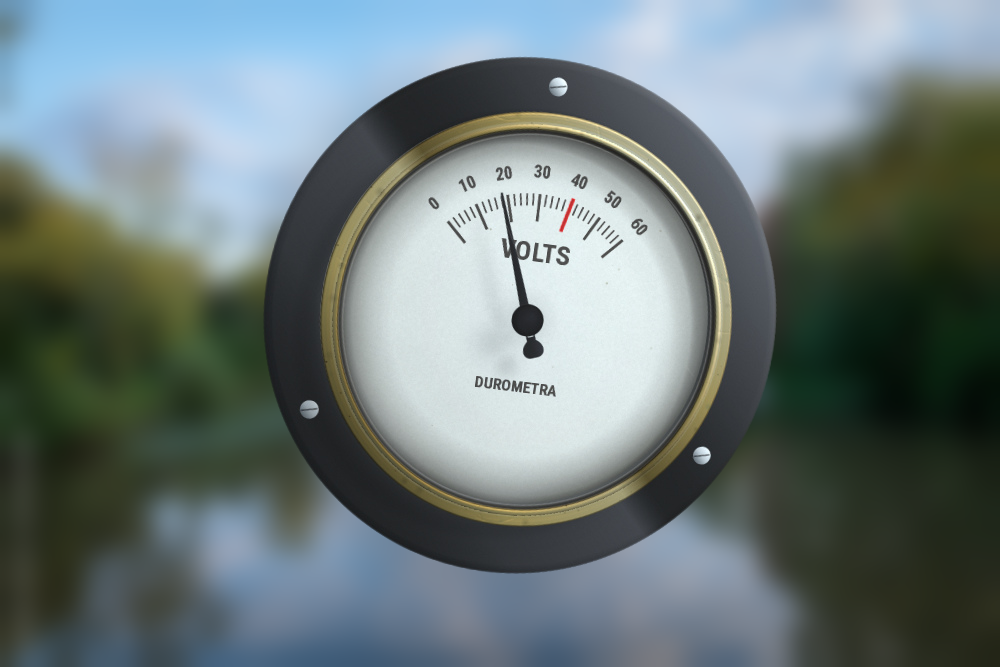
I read 18,V
